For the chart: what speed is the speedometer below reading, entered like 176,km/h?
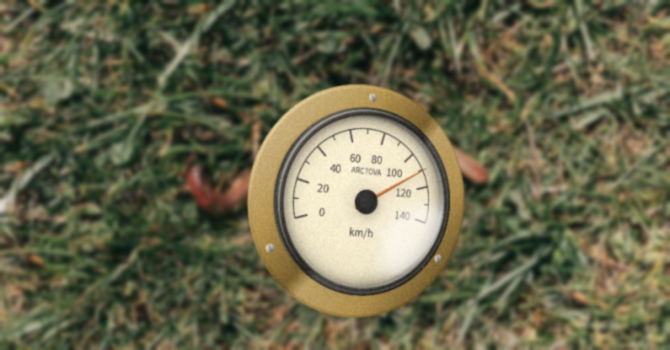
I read 110,km/h
